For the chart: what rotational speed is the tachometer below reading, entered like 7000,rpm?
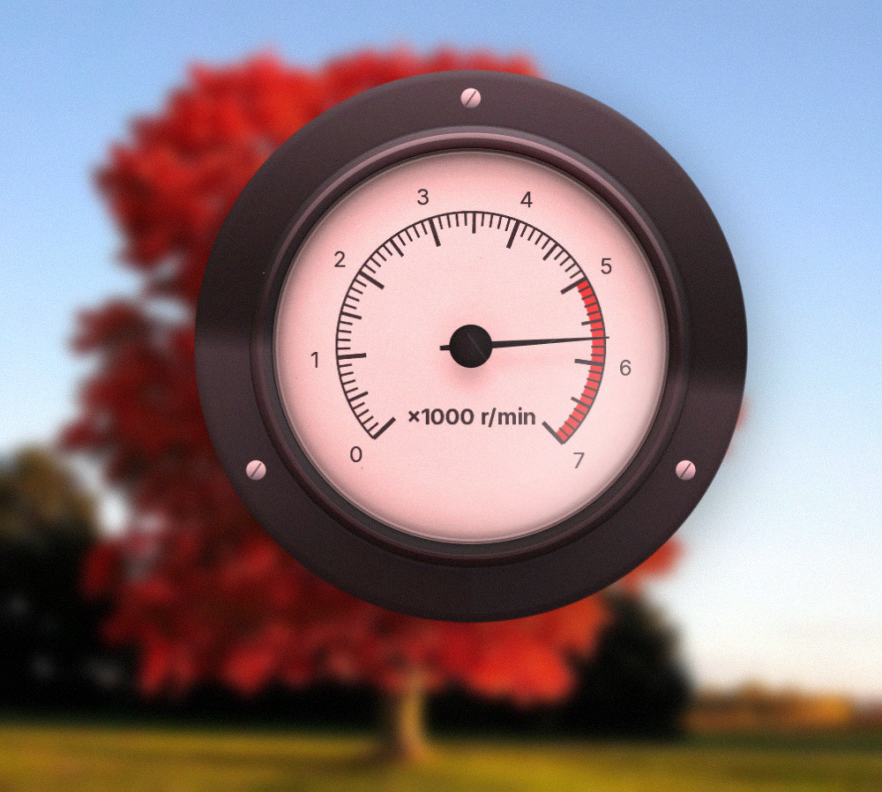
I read 5700,rpm
